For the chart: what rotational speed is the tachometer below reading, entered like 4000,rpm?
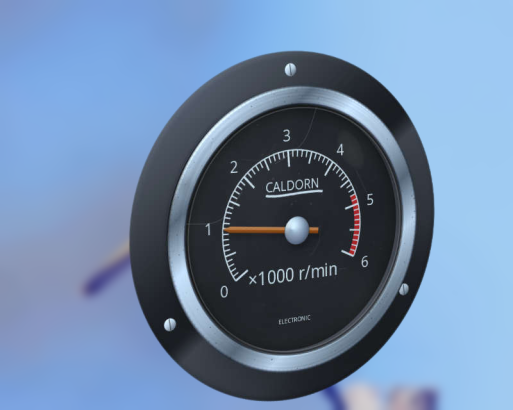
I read 1000,rpm
